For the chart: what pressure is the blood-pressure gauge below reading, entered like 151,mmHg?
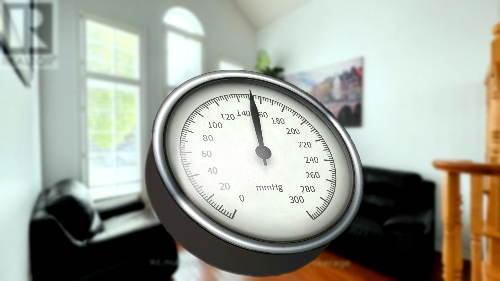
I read 150,mmHg
